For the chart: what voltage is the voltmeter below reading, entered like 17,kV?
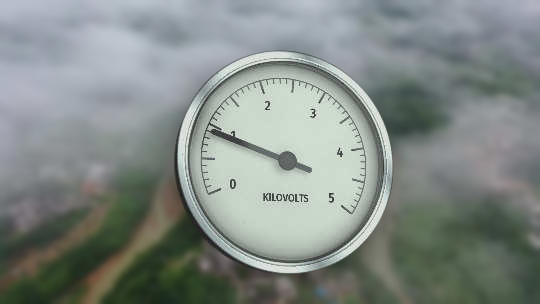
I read 0.9,kV
